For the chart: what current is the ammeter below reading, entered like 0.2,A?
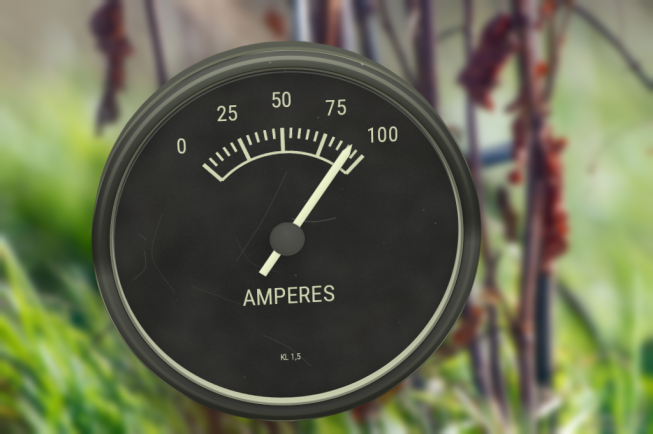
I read 90,A
